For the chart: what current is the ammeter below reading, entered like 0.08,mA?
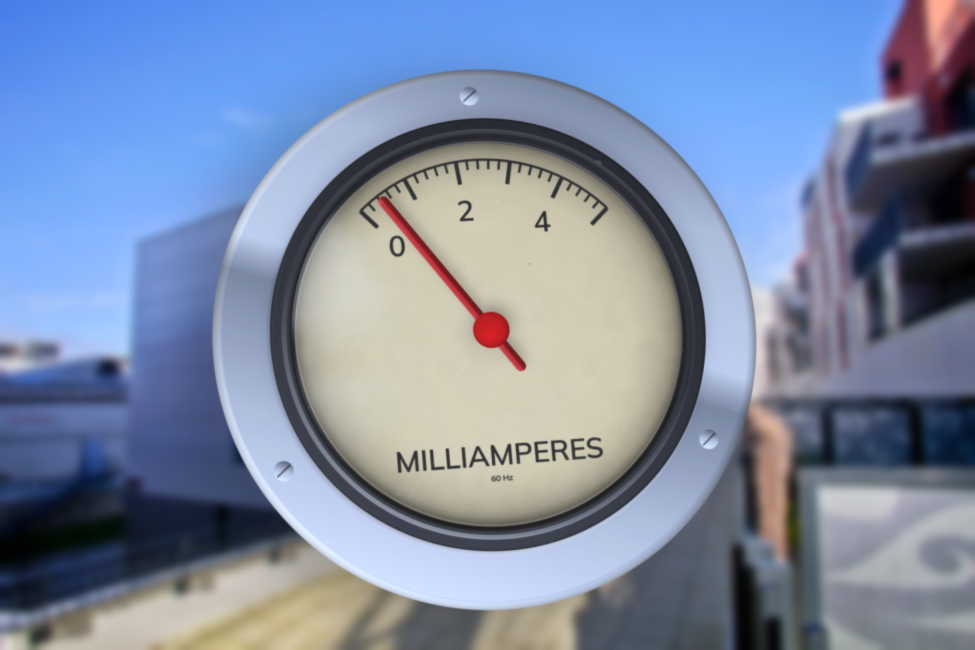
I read 0.4,mA
